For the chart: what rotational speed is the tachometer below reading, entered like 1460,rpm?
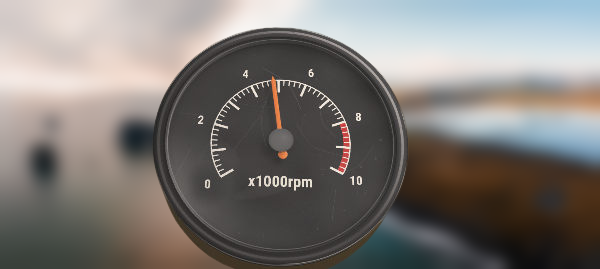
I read 4800,rpm
